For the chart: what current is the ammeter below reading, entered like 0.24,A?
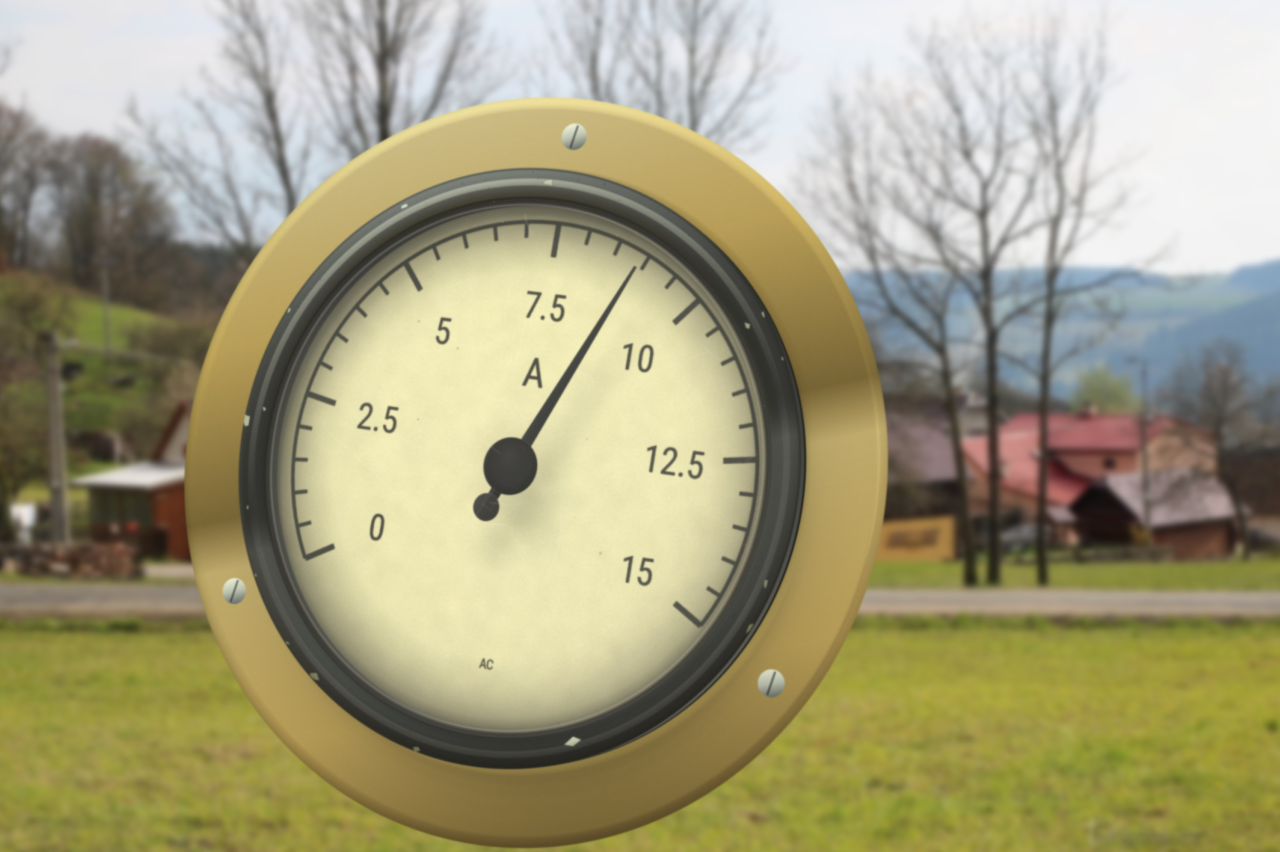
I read 9,A
